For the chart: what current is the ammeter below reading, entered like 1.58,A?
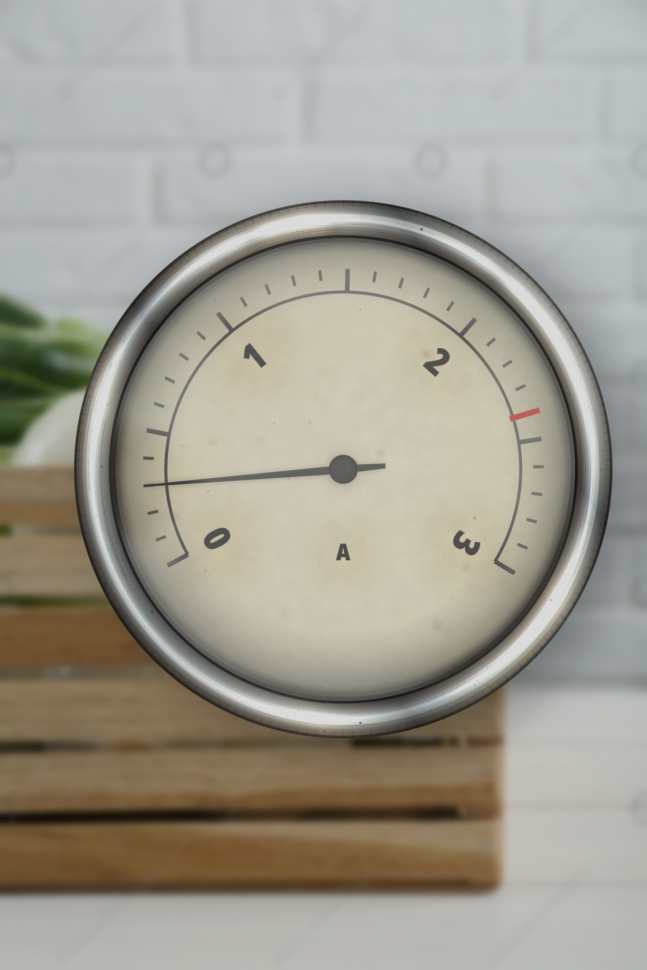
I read 0.3,A
